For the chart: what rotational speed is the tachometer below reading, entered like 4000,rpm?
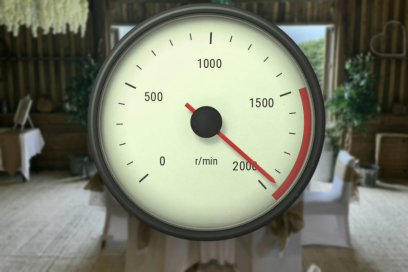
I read 1950,rpm
